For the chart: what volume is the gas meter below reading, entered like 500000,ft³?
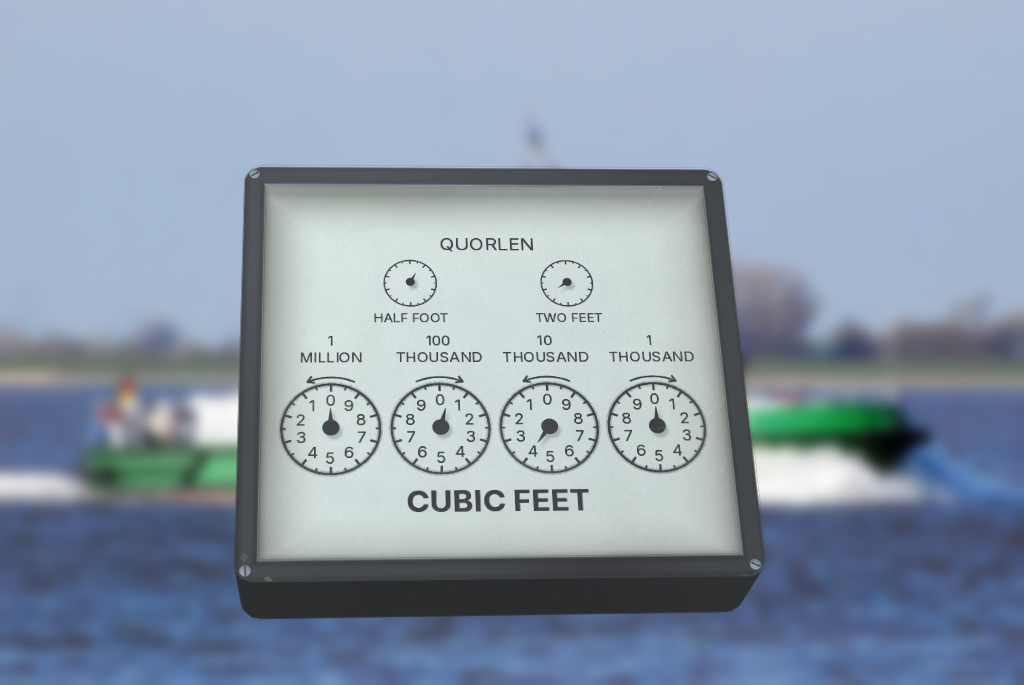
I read 4000,ft³
